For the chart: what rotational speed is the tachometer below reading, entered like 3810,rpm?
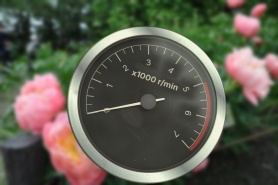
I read 0,rpm
